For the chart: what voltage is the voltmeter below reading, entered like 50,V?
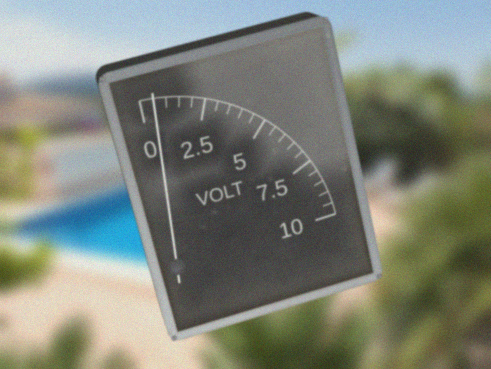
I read 0.5,V
